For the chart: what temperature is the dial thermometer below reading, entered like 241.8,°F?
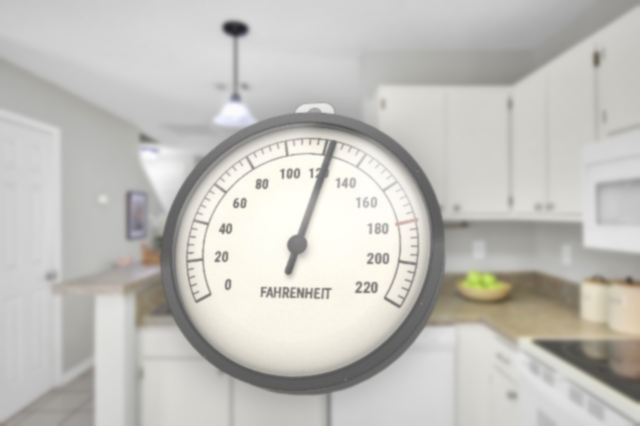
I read 124,°F
